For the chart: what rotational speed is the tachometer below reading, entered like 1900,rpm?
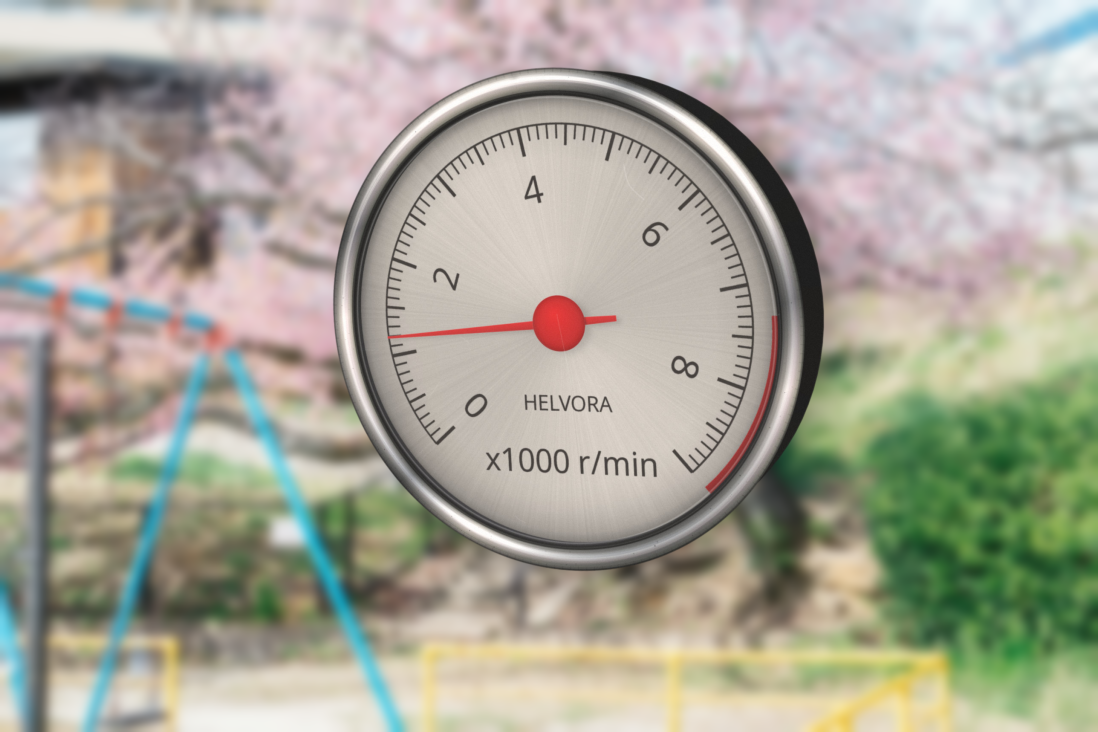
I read 1200,rpm
